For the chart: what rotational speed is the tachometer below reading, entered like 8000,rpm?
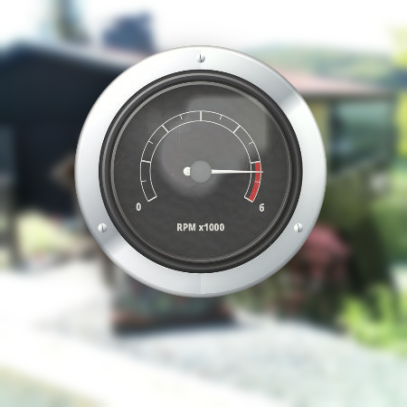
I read 5250,rpm
